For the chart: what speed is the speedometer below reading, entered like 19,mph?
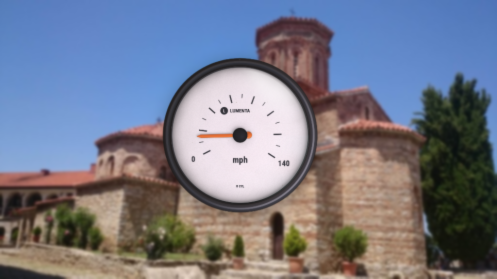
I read 15,mph
